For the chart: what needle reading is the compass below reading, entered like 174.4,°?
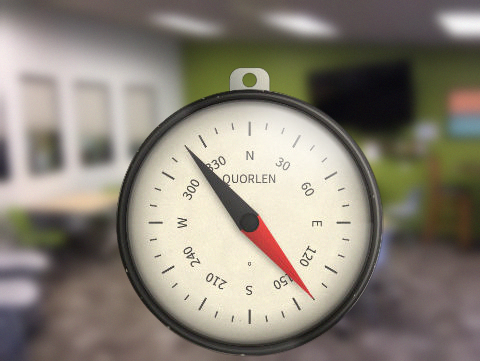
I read 140,°
